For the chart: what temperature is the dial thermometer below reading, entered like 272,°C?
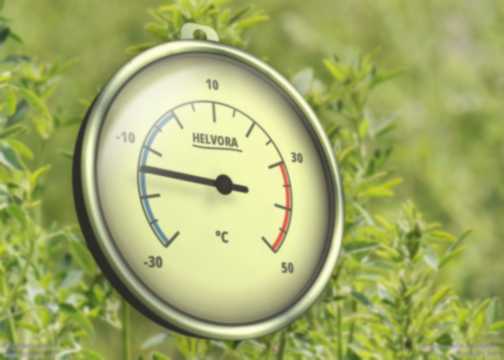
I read -15,°C
